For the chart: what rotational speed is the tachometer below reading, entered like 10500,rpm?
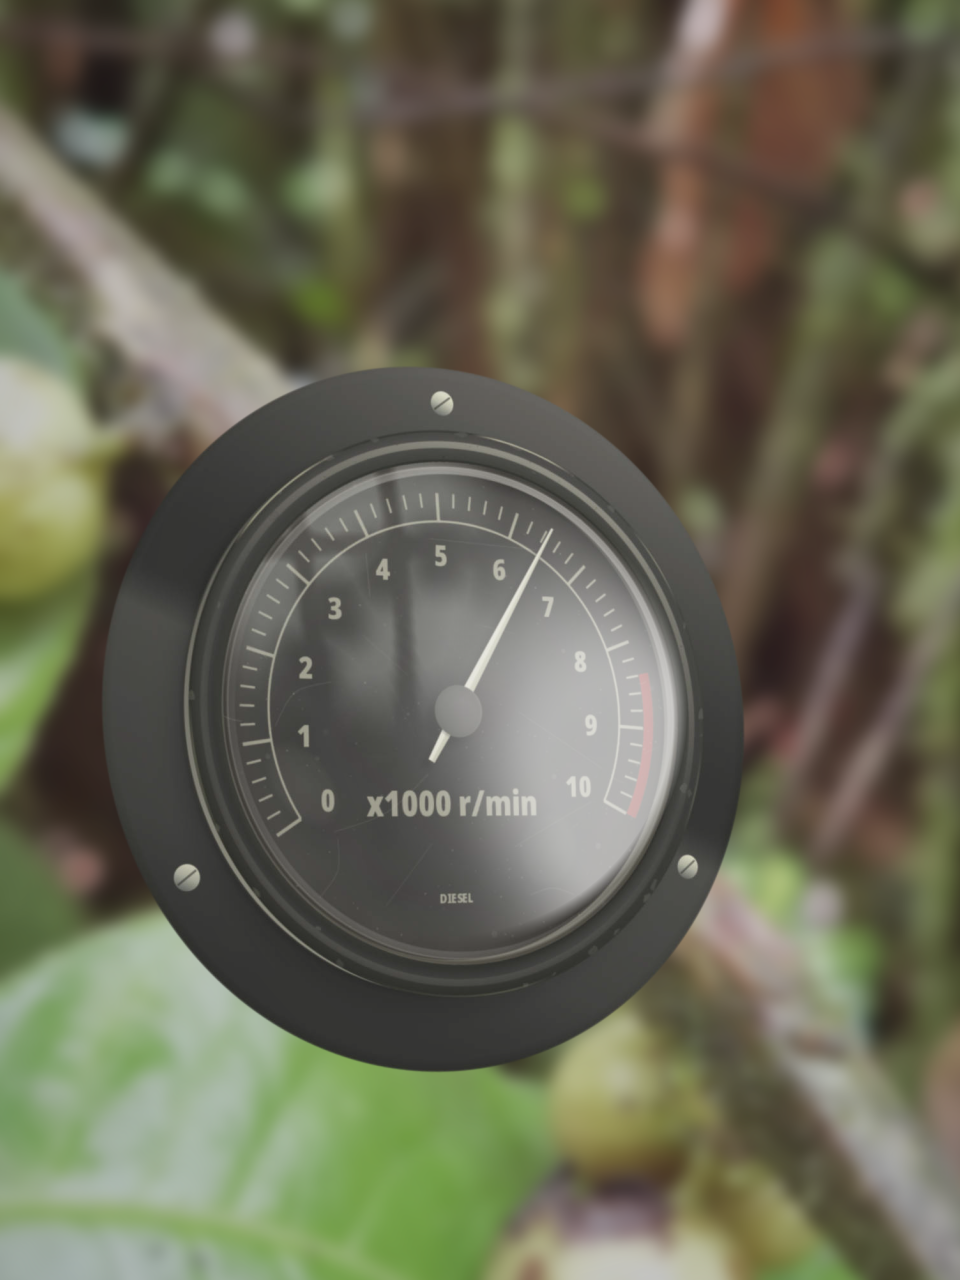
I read 6400,rpm
